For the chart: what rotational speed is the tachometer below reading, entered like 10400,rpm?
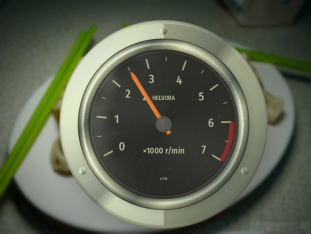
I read 2500,rpm
